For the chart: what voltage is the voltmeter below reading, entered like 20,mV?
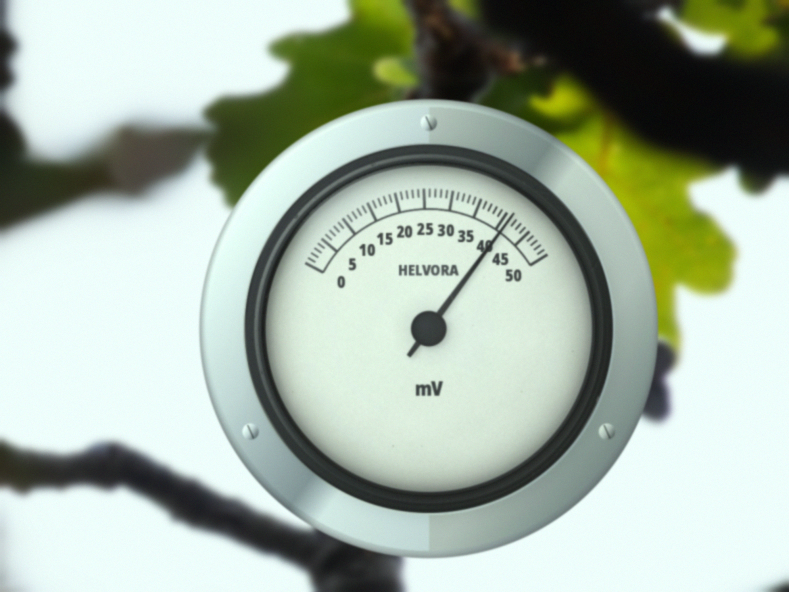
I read 41,mV
